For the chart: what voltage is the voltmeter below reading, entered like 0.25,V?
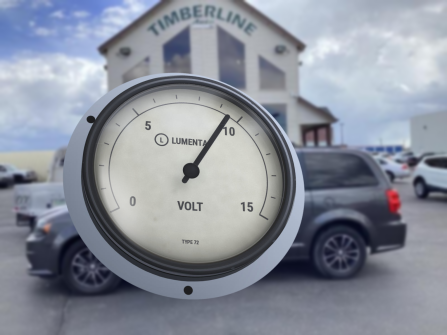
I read 9.5,V
